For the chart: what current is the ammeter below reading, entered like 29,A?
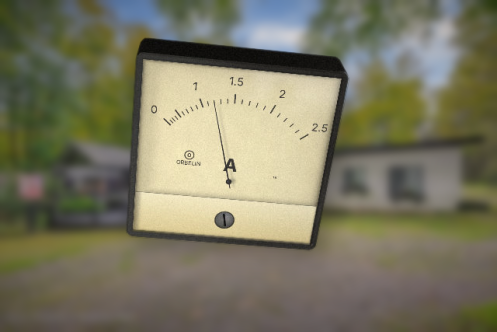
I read 1.2,A
